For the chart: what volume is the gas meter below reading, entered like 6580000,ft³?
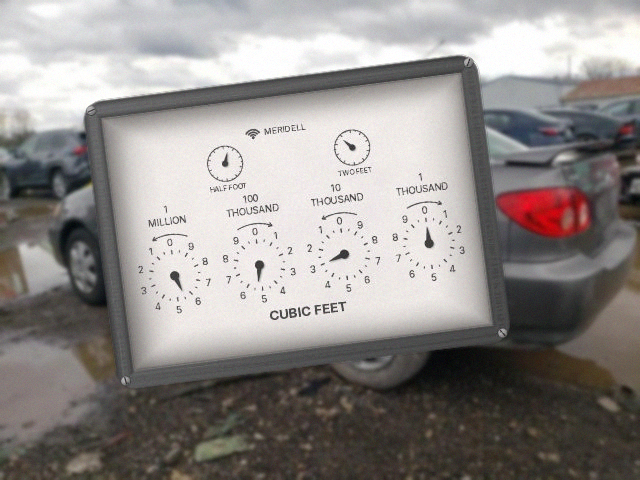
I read 553000,ft³
